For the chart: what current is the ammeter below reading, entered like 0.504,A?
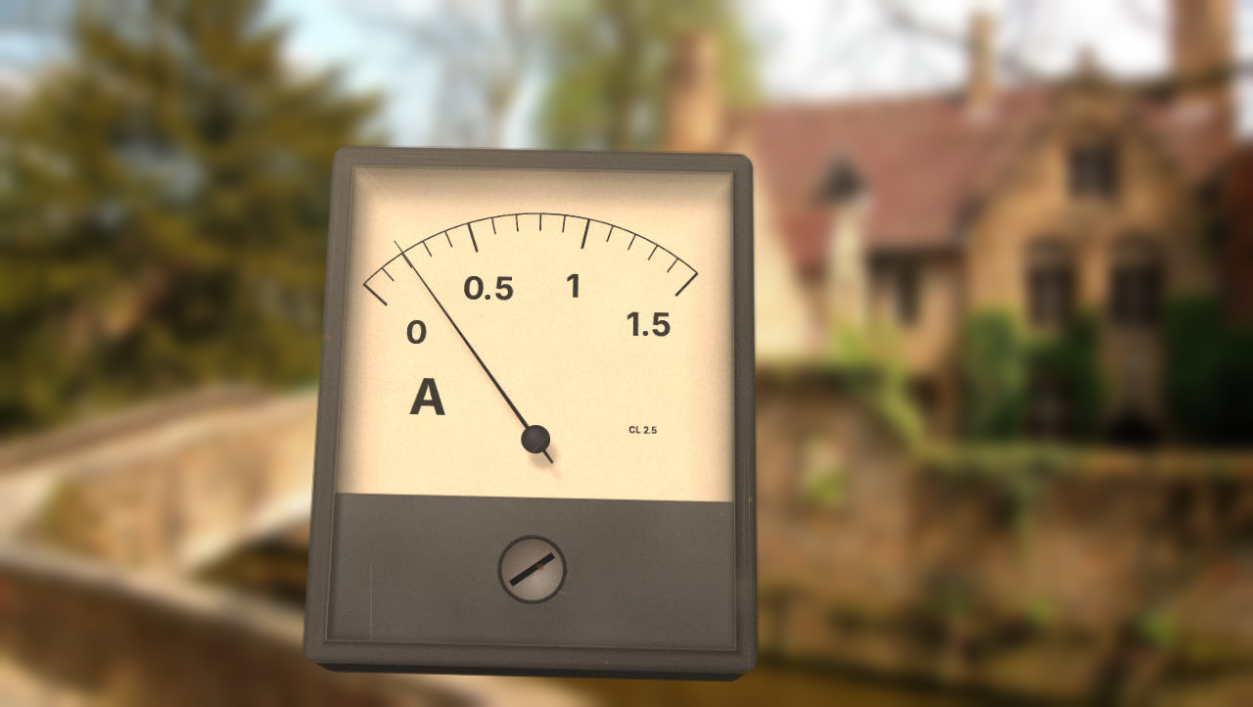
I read 0.2,A
